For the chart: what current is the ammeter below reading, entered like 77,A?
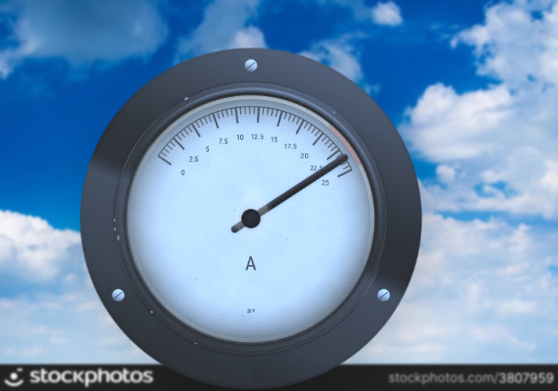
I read 23.5,A
